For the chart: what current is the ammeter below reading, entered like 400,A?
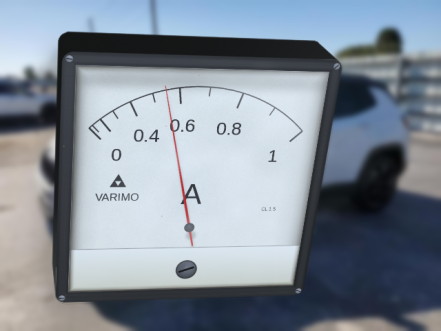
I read 0.55,A
